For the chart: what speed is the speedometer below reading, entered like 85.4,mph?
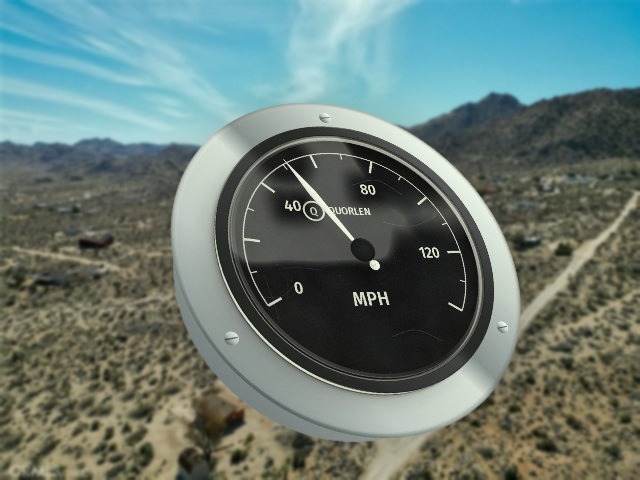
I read 50,mph
